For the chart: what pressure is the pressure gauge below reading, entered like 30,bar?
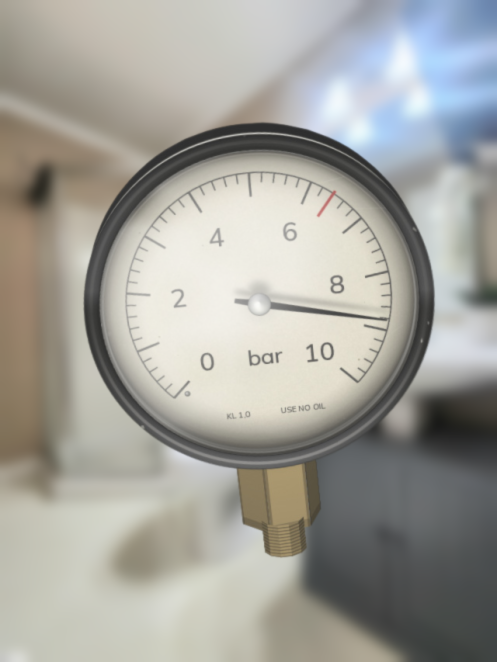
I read 8.8,bar
